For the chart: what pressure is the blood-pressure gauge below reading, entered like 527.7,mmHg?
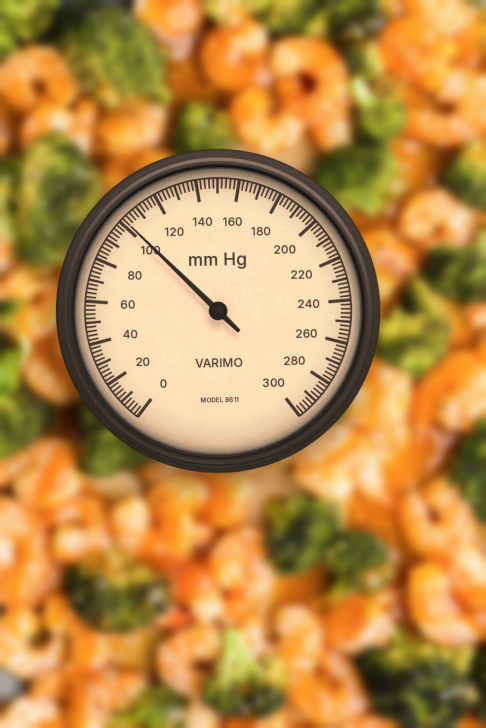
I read 102,mmHg
